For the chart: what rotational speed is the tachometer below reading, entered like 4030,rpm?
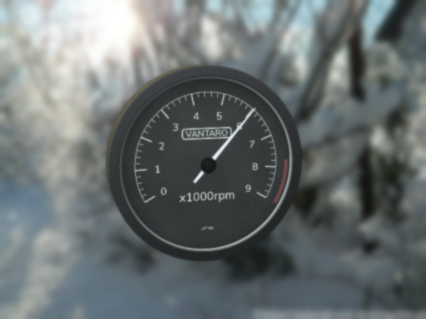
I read 6000,rpm
